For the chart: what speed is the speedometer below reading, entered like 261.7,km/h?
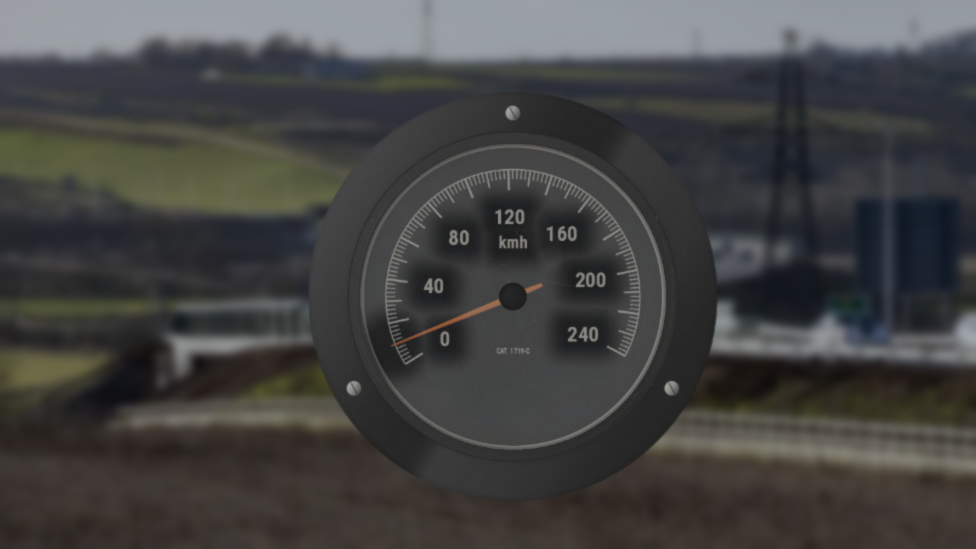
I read 10,km/h
